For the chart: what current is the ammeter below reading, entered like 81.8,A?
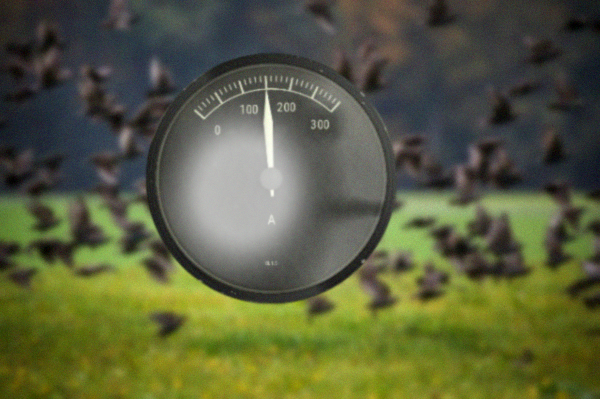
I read 150,A
